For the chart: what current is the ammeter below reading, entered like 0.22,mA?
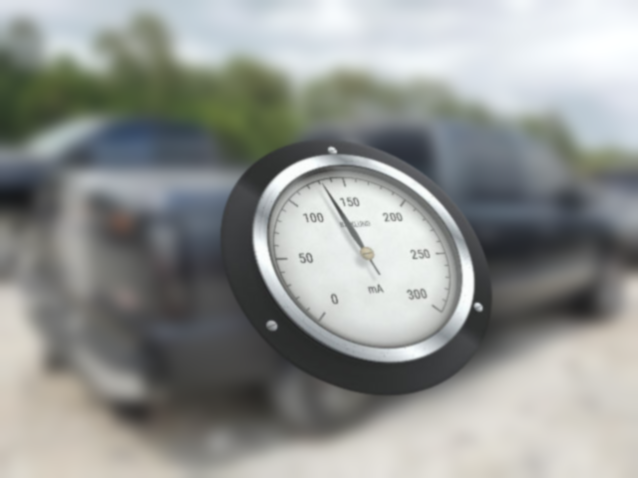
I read 130,mA
